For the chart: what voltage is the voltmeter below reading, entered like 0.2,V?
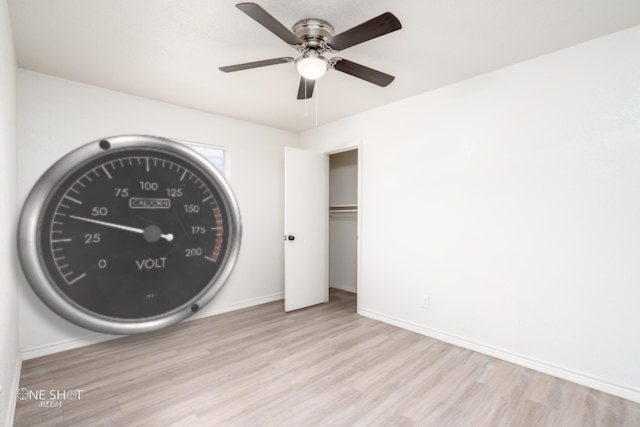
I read 40,V
